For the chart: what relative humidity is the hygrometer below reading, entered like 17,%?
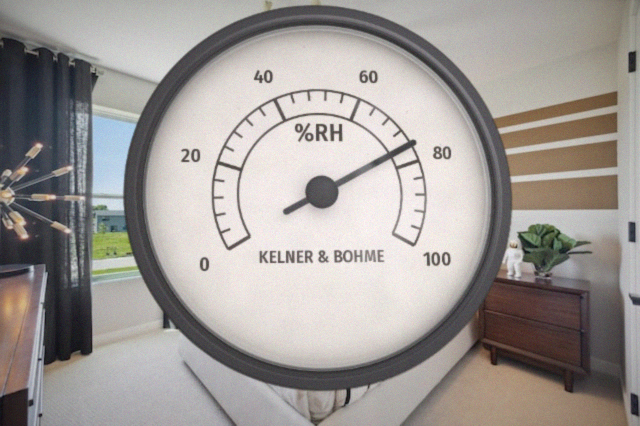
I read 76,%
